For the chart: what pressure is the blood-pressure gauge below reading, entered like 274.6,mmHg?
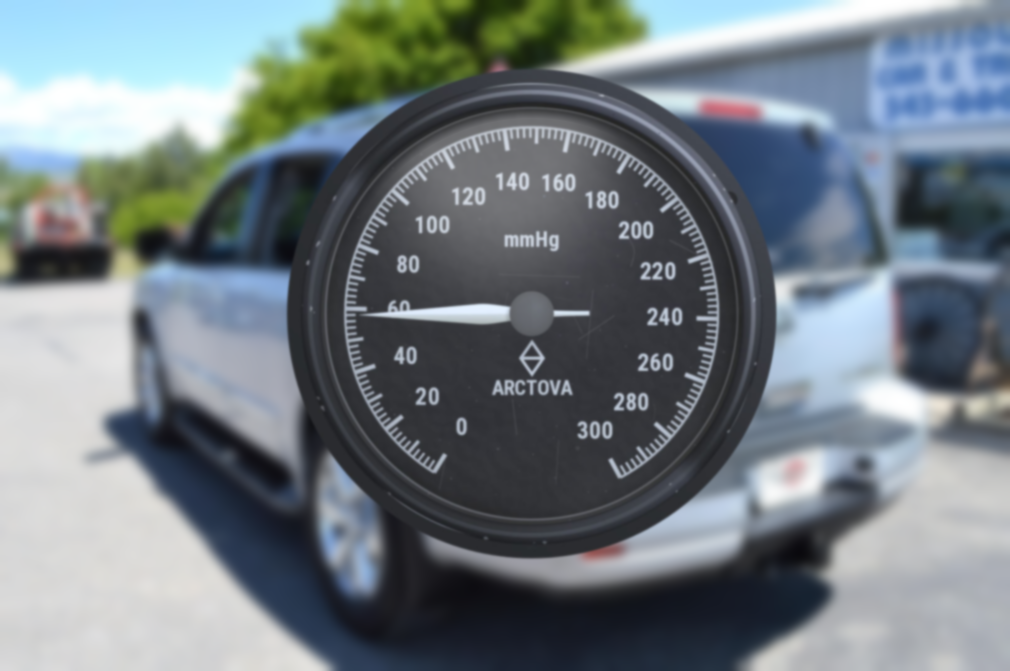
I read 58,mmHg
